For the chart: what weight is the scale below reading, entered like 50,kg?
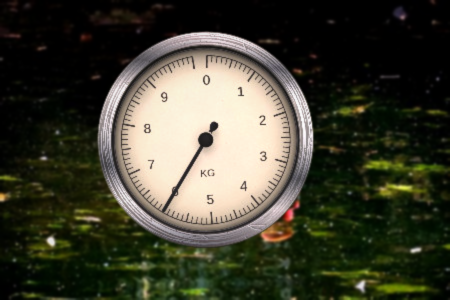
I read 6,kg
